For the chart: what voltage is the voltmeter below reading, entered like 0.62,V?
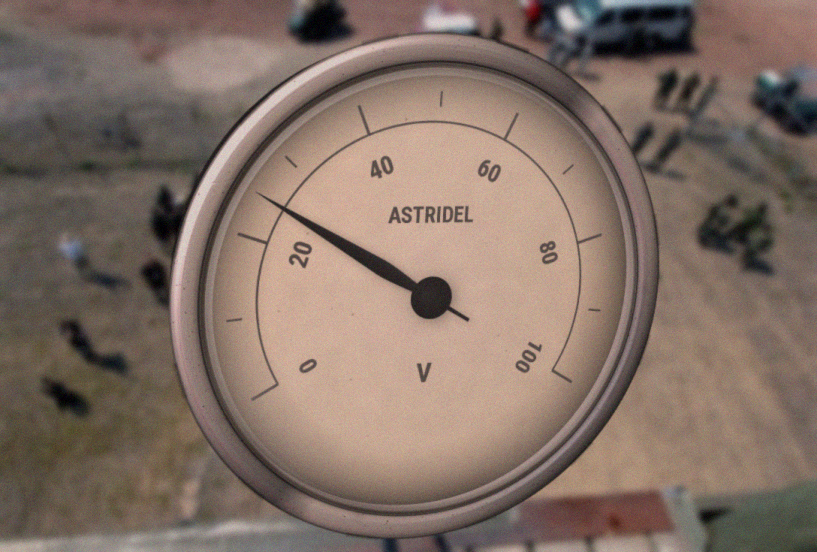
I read 25,V
